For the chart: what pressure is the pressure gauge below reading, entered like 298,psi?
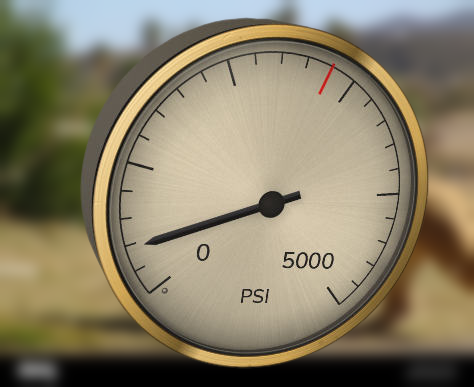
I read 400,psi
